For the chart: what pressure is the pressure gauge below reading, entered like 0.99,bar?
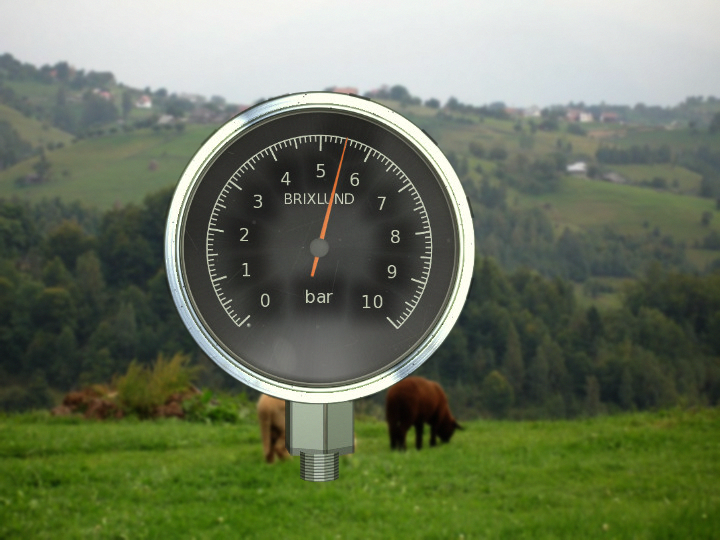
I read 5.5,bar
